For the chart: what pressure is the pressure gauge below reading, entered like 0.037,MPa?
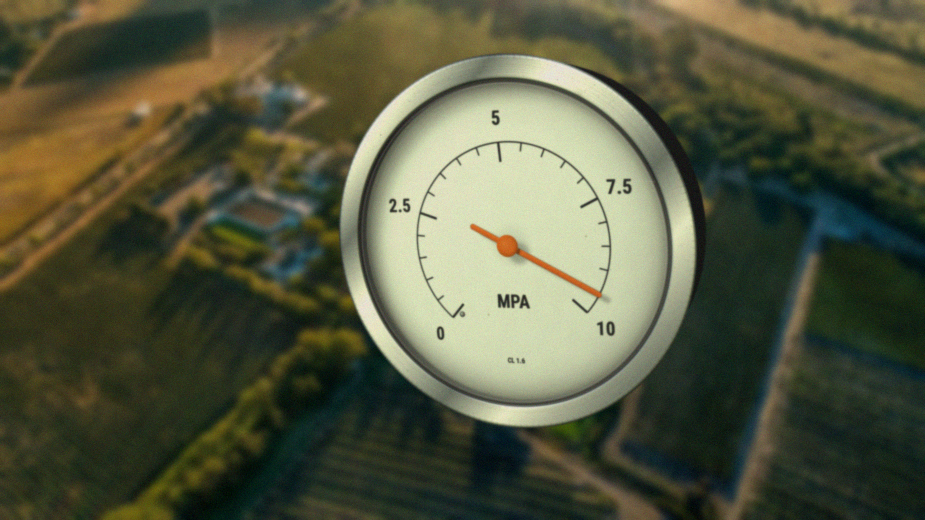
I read 9.5,MPa
